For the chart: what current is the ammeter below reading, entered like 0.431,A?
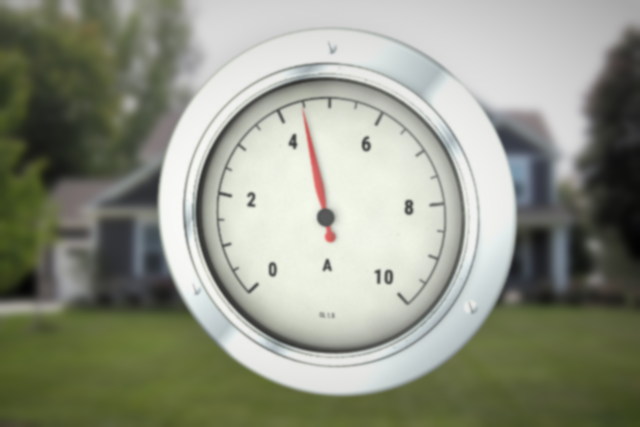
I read 4.5,A
